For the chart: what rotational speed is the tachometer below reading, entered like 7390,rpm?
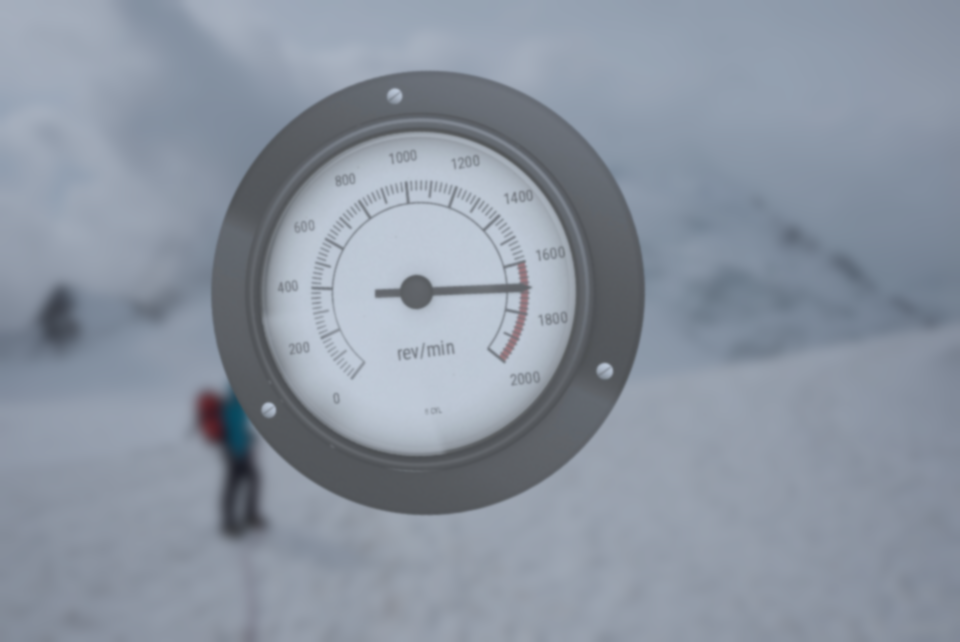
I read 1700,rpm
